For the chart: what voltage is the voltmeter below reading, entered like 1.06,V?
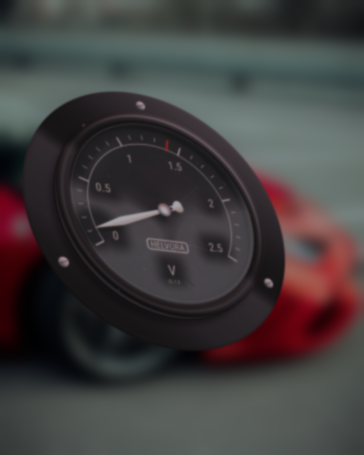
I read 0.1,V
